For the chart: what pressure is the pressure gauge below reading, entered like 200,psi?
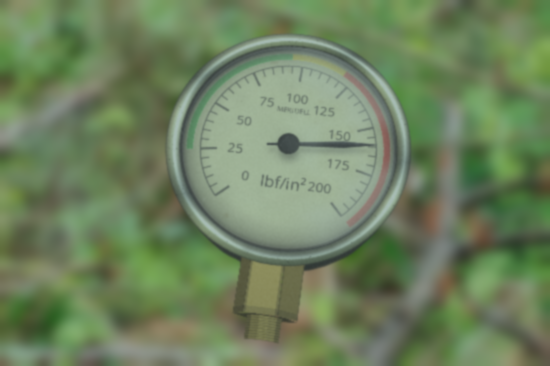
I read 160,psi
